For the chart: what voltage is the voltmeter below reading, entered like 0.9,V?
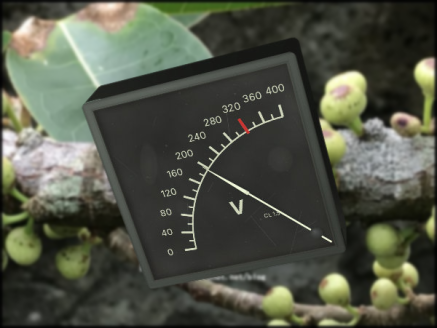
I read 200,V
